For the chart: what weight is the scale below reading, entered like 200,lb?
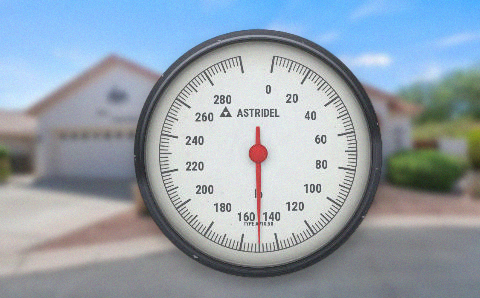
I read 150,lb
